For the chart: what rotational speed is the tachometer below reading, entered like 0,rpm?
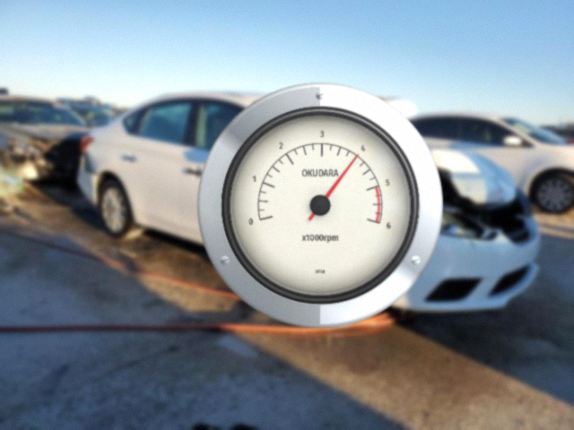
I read 4000,rpm
